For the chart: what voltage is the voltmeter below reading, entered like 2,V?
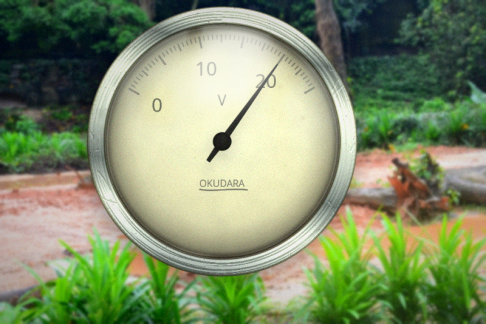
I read 20,V
